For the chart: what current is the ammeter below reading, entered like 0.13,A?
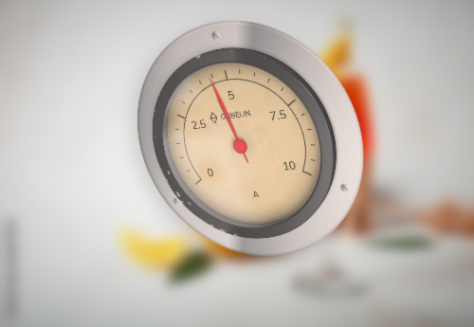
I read 4.5,A
